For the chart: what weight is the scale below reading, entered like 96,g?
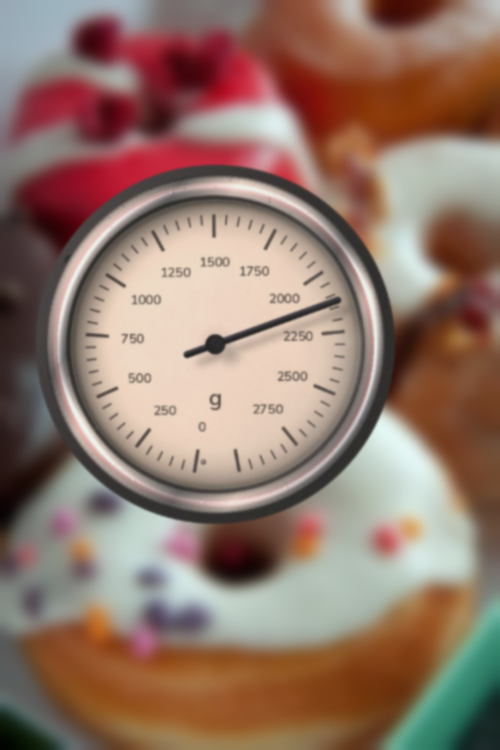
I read 2125,g
